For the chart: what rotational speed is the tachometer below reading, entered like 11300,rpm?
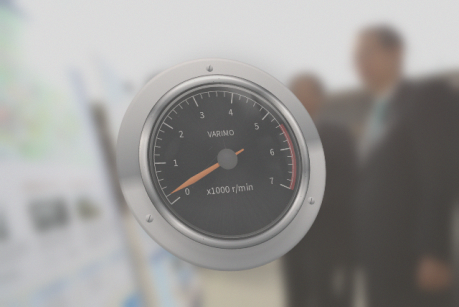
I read 200,rpm
